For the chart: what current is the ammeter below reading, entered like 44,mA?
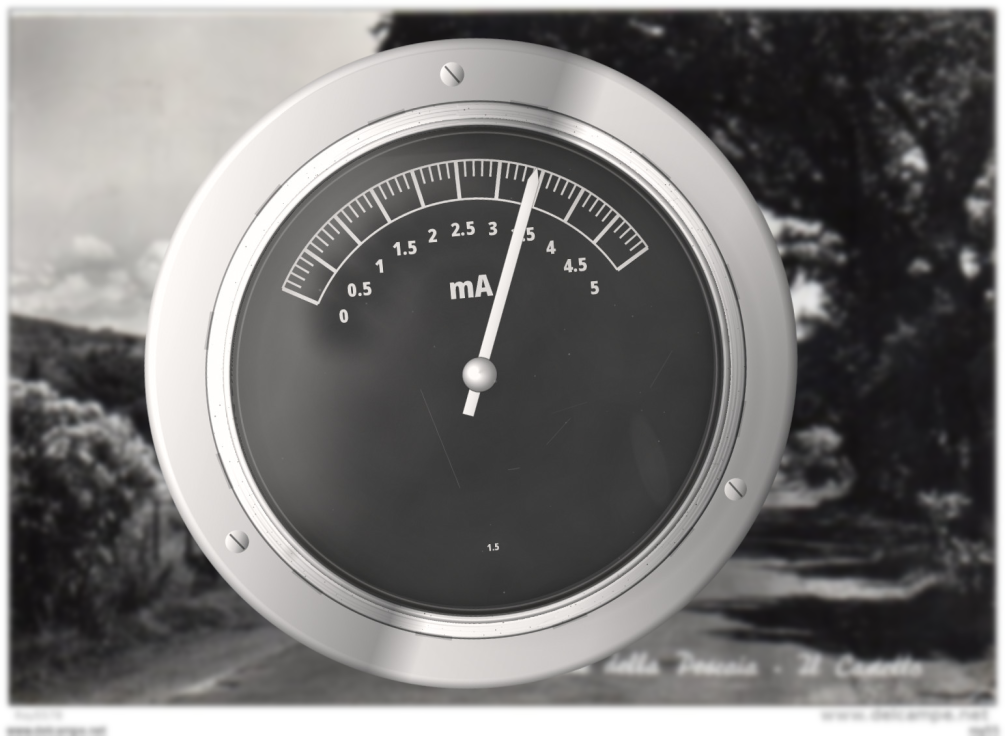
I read 3.4,mA
